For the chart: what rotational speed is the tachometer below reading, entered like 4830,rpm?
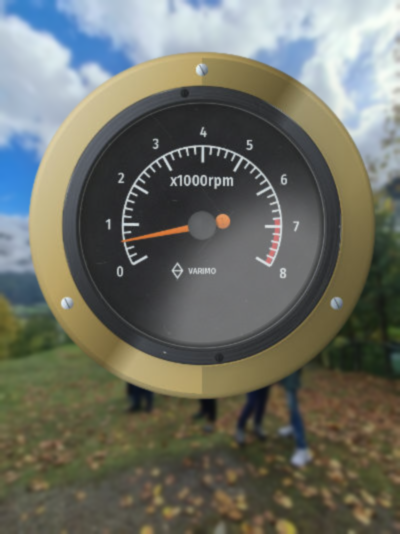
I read 600,rpm
